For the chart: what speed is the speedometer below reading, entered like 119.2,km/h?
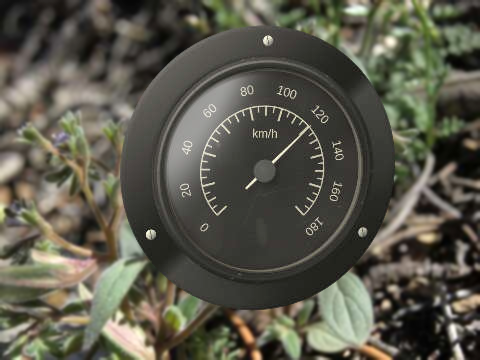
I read 120,km/h
